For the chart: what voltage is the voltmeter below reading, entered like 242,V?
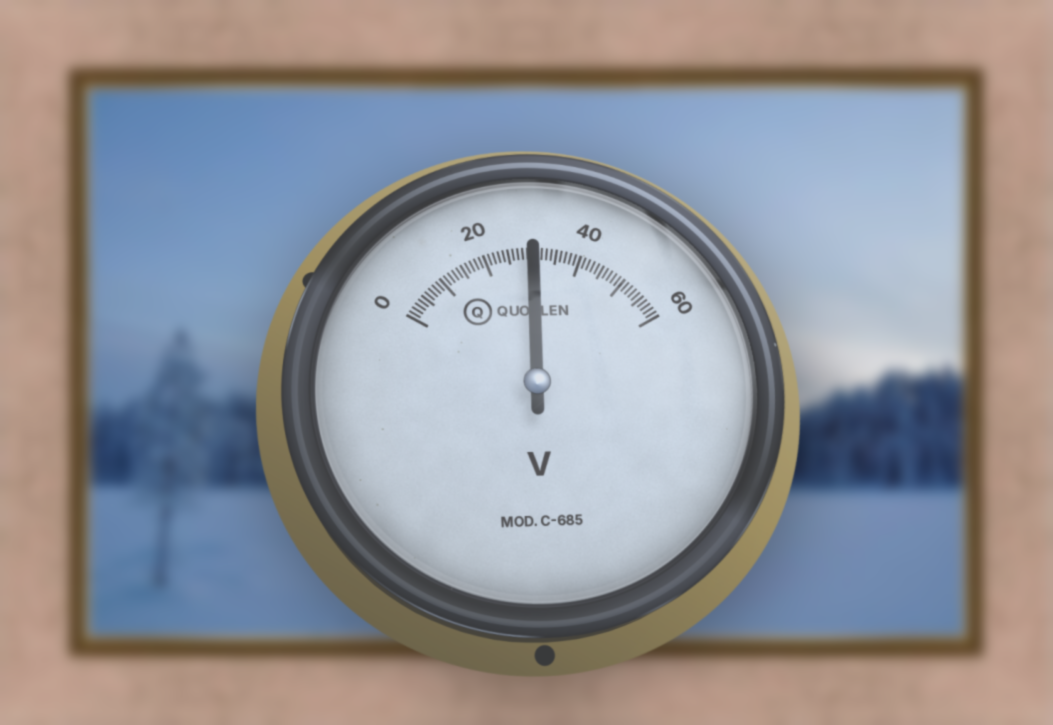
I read 30,V
